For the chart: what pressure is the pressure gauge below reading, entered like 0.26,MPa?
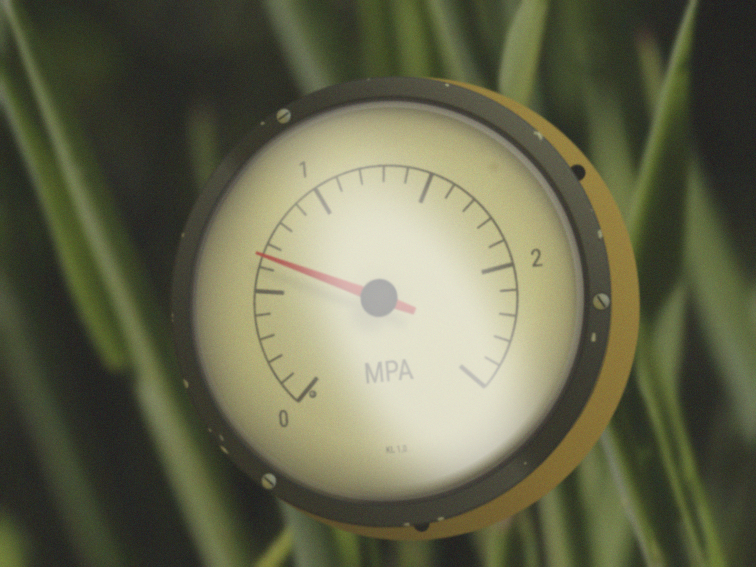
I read 0.65,MPa
